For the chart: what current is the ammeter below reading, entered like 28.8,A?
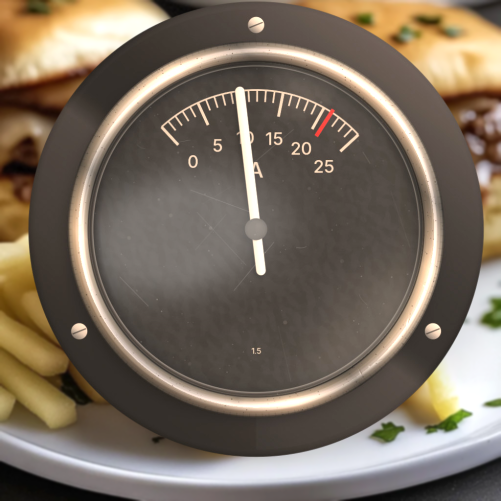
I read 10,A
